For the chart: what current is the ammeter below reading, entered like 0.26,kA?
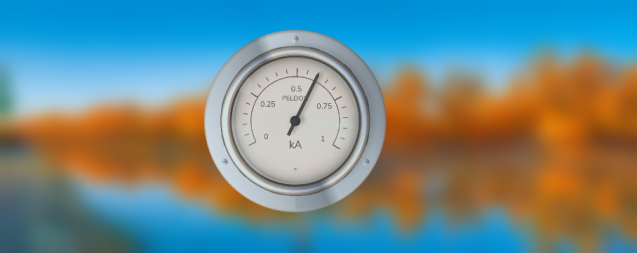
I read 0.6,kA
